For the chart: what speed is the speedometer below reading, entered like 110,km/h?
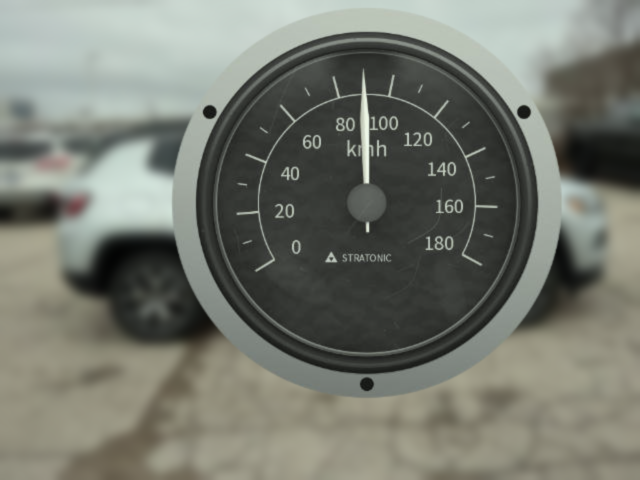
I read 90,km/h
